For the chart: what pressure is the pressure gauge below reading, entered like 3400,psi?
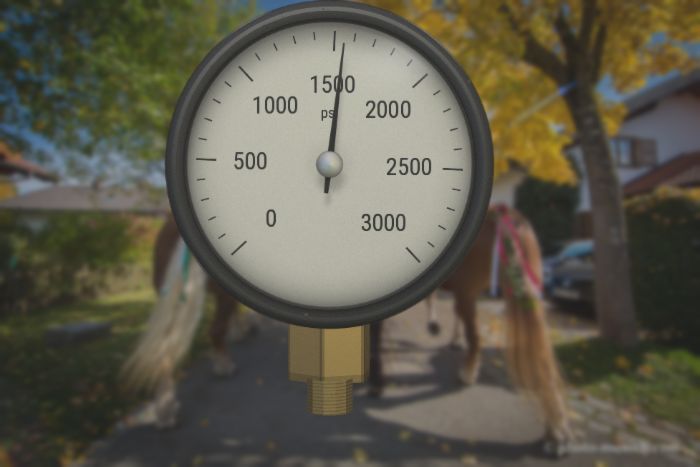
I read 1550,psi
